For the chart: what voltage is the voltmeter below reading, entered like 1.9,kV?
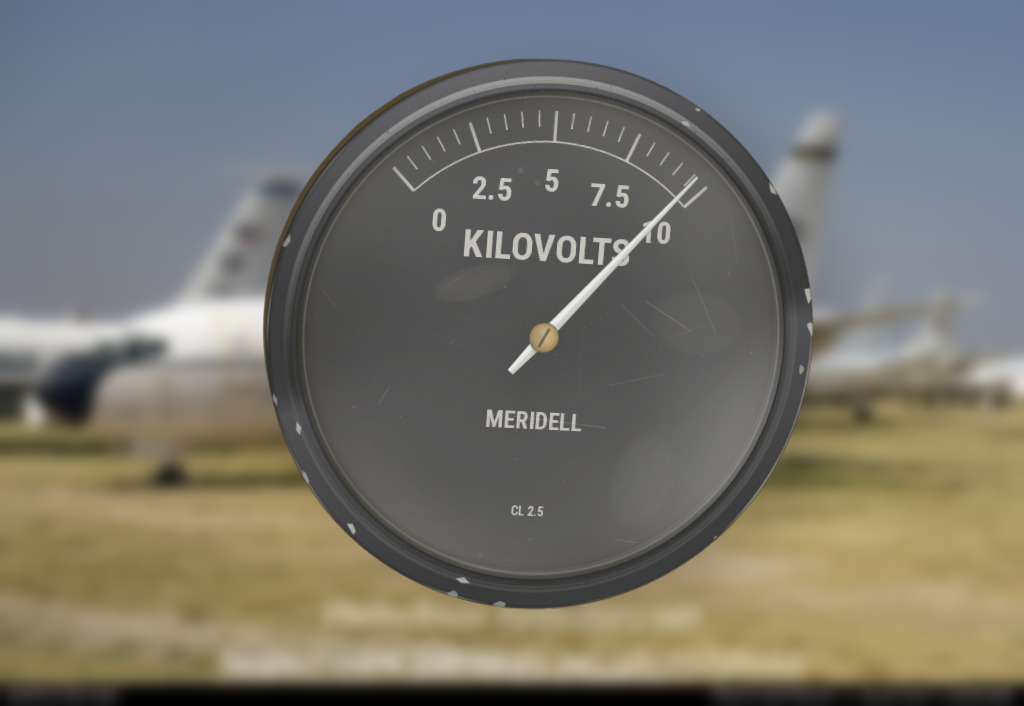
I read 9.5,kV
